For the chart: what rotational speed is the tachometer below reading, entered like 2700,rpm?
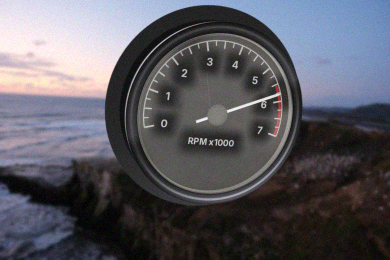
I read 5750,rpm
